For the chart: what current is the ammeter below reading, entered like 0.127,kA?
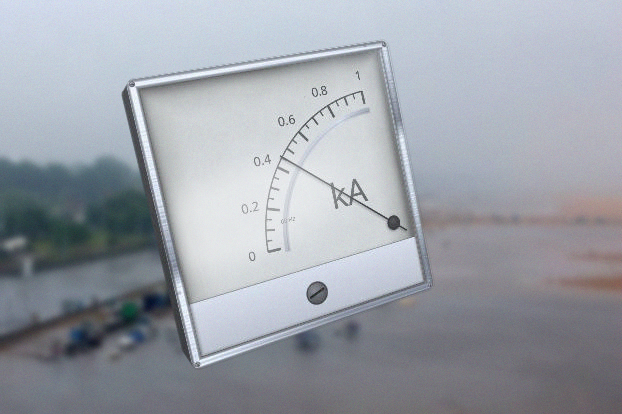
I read 0.45,kA
